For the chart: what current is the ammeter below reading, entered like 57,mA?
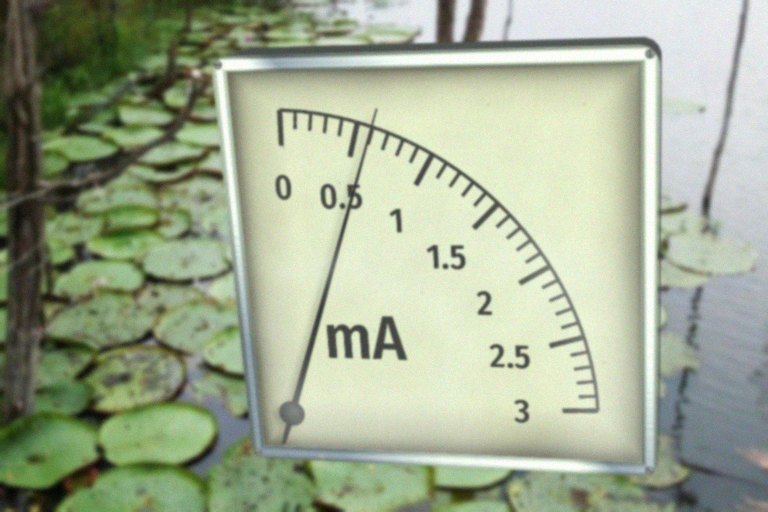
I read 0.6,mA
